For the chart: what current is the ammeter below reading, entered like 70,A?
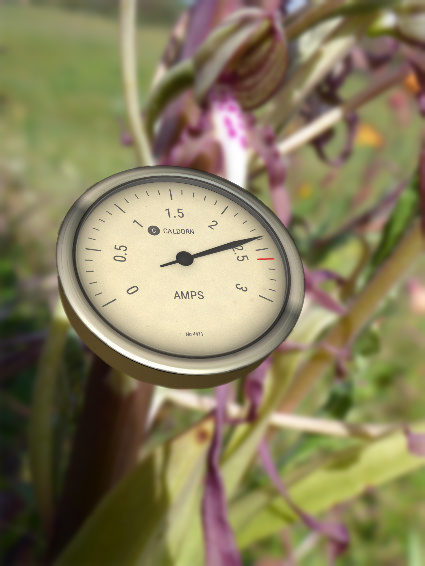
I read 2.4,A
